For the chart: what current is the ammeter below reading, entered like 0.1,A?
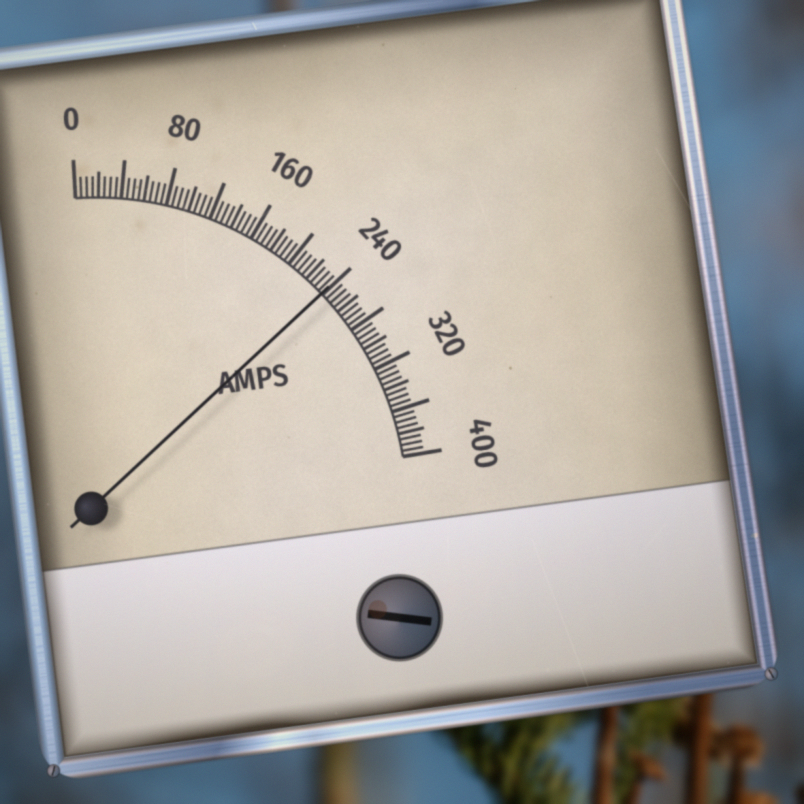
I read 240,A
